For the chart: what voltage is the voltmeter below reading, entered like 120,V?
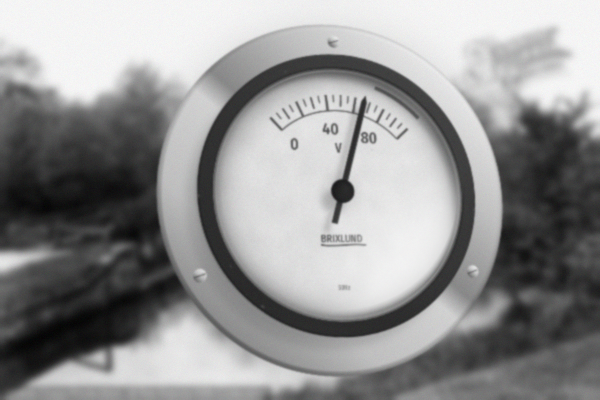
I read 65,V
